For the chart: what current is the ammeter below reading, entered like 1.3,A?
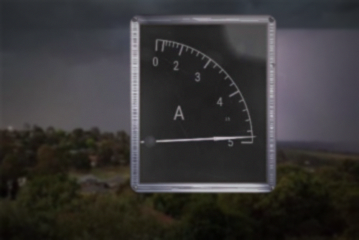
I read 4.9,A
